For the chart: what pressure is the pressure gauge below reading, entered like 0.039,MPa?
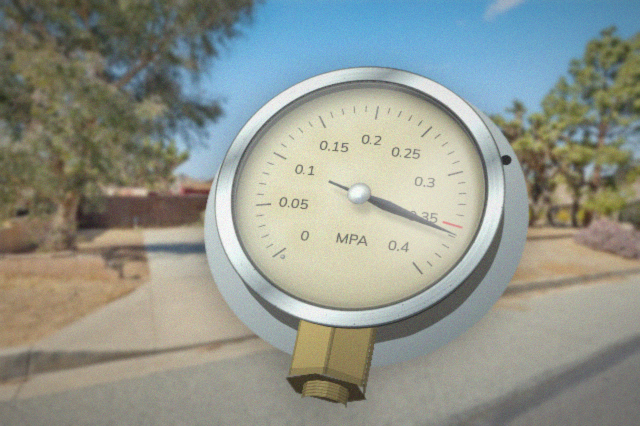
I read 0.36,MPa
